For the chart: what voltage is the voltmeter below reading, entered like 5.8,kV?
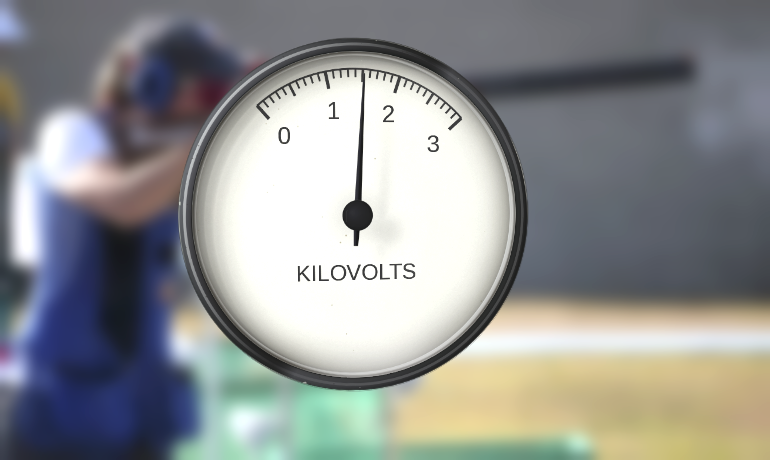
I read 1.5,kV
